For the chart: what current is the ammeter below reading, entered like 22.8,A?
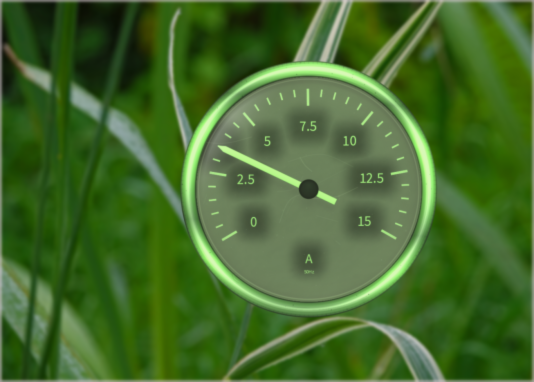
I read 3.5,A
